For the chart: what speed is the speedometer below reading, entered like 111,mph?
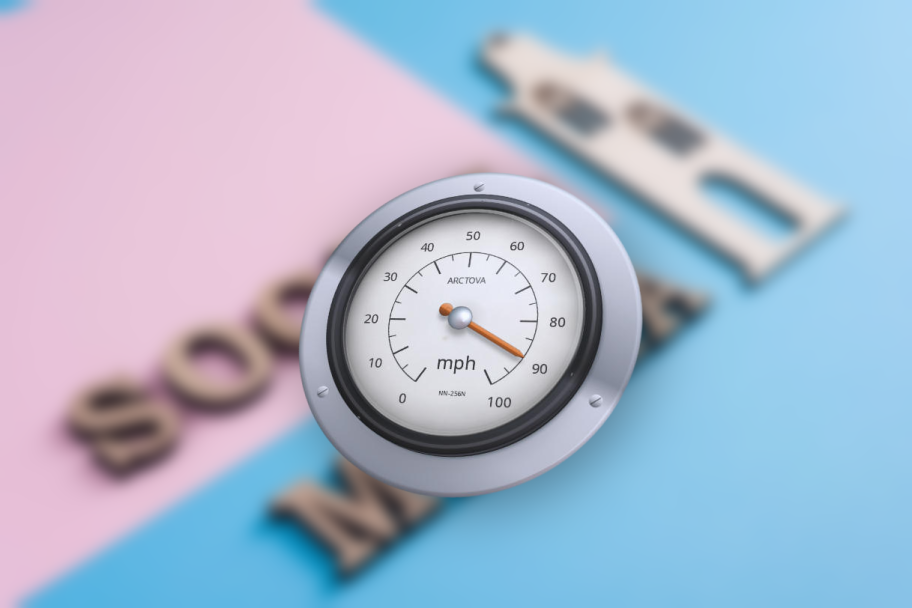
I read 90,mph
